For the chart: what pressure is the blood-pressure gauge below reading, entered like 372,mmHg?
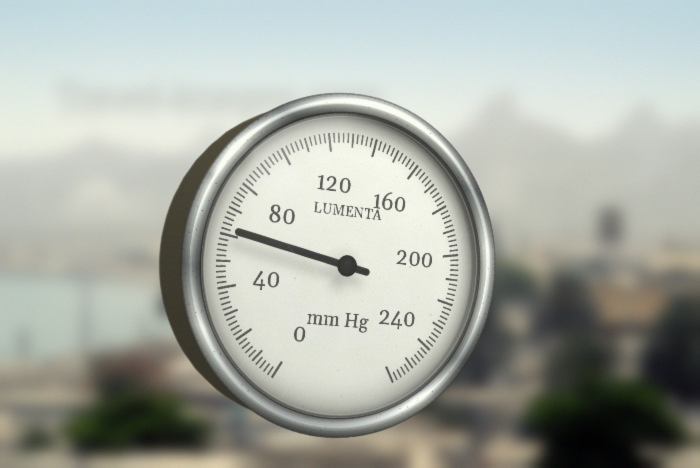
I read 62,mmHg
